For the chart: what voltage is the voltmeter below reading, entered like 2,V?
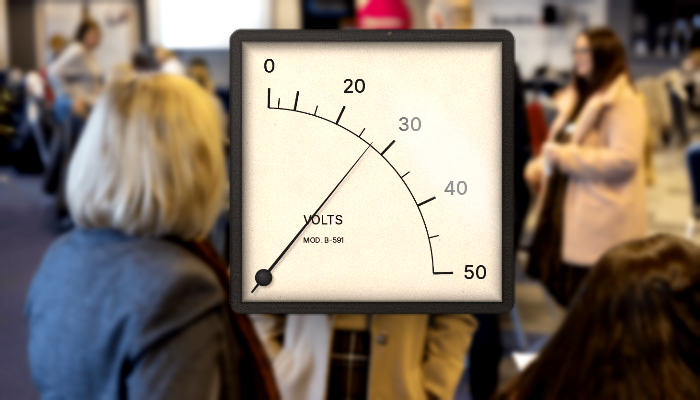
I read 27.5,V
